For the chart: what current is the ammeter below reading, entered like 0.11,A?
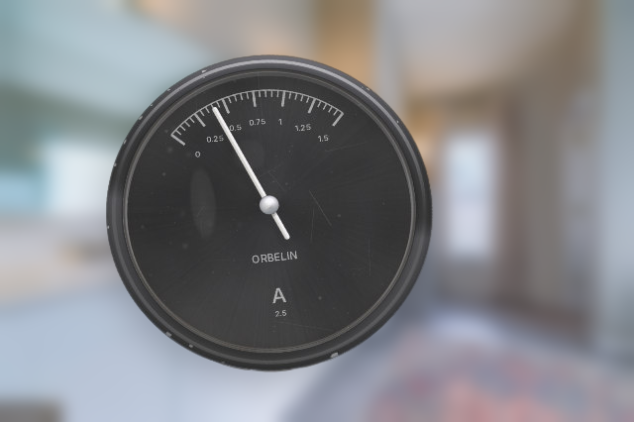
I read 0.4,A
